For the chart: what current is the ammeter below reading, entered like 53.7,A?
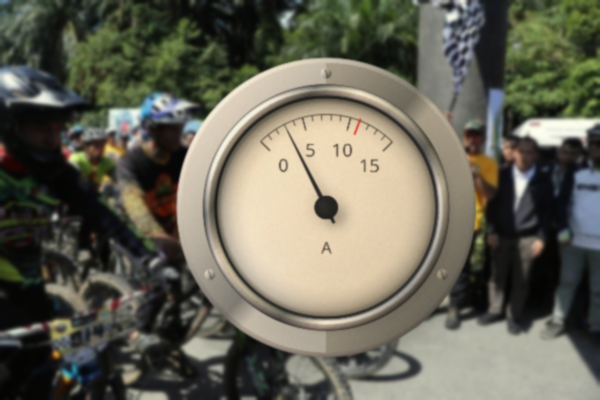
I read 3,A
